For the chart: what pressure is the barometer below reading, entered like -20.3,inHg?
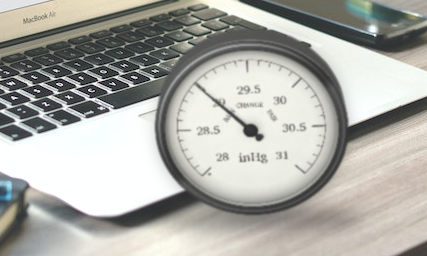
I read 29,inHg
